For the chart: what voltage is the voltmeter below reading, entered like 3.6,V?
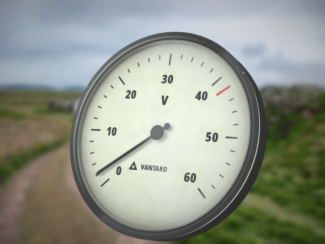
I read 2,V
